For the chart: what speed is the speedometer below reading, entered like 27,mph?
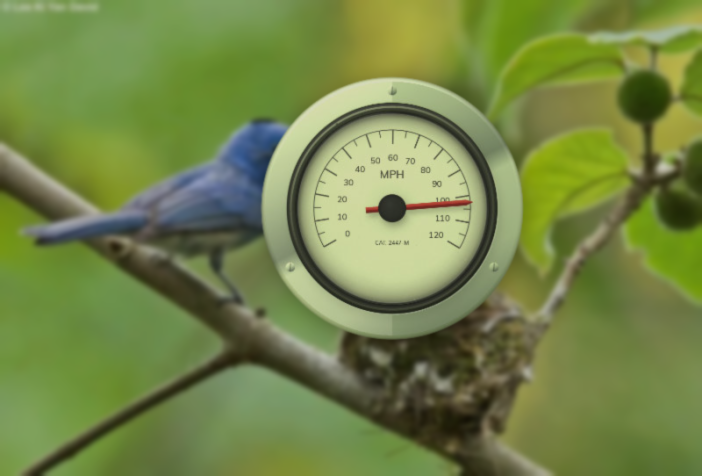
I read 102.5,mph
